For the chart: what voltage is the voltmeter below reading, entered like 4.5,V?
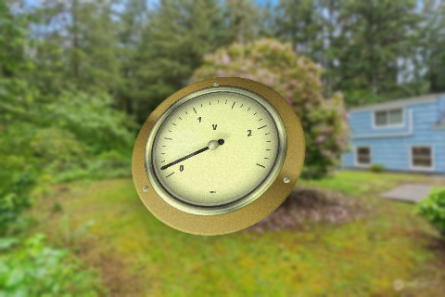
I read 0.1,V
